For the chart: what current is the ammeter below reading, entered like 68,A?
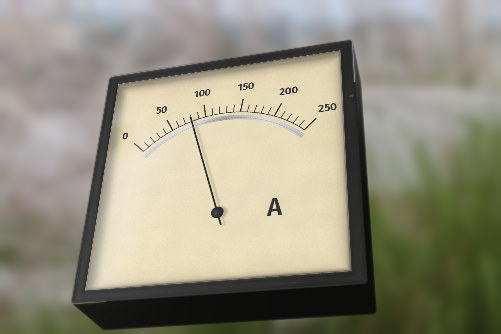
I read 80,A
